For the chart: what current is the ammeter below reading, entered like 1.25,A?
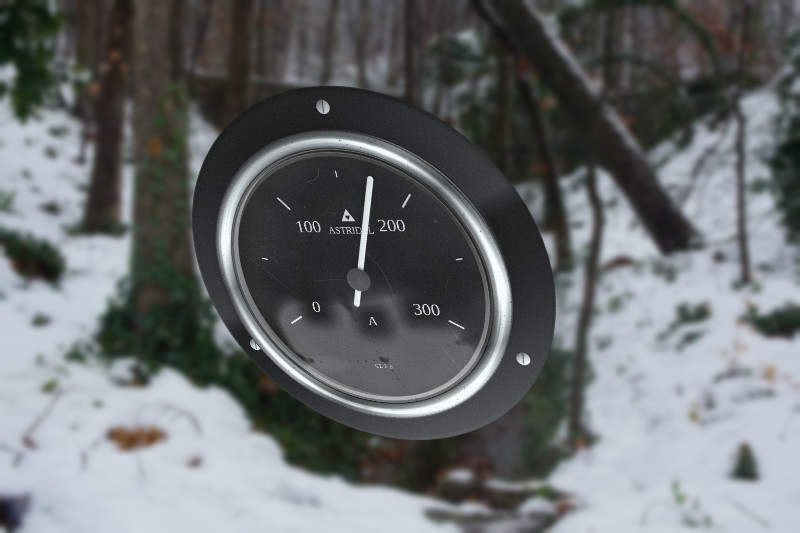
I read 175,A
